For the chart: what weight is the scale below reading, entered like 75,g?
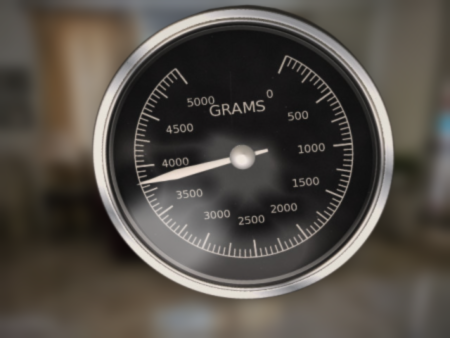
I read 3850,g
